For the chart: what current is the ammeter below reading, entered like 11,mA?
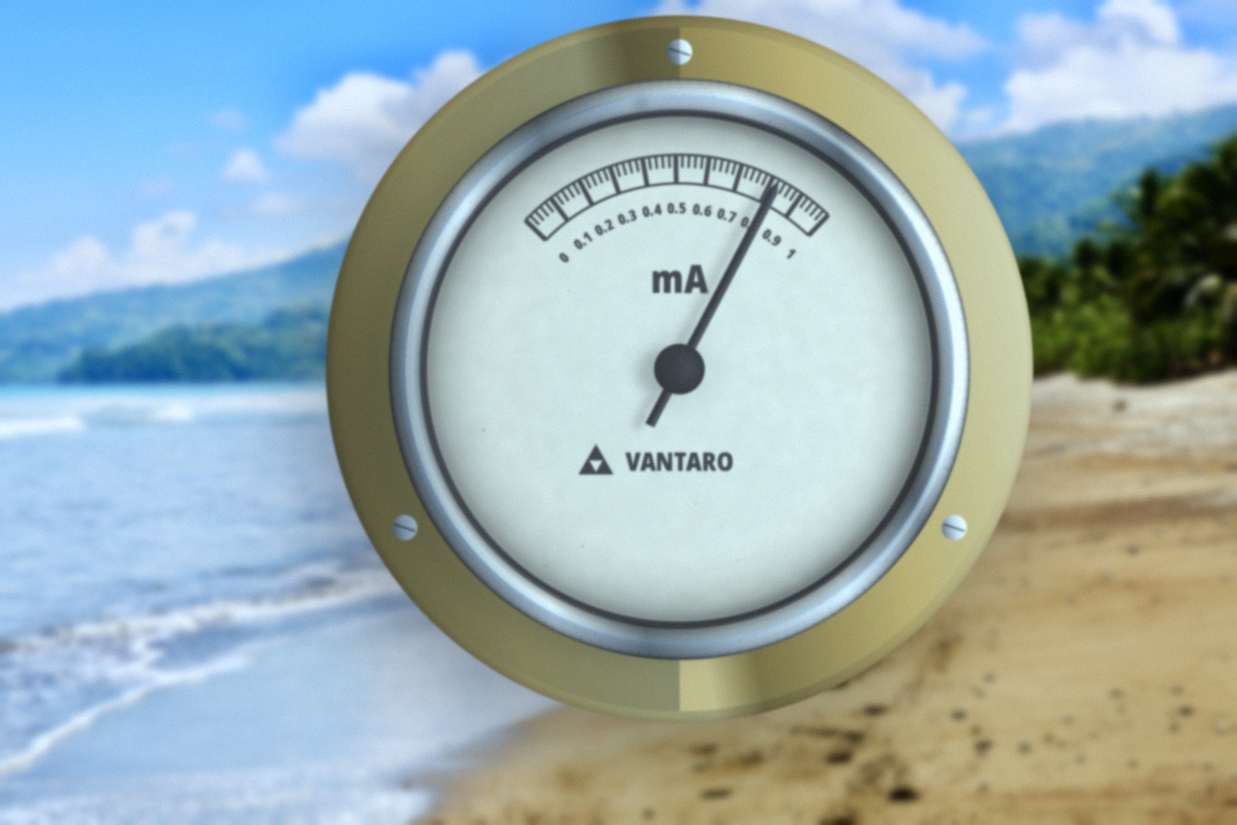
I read 0.82,mA
